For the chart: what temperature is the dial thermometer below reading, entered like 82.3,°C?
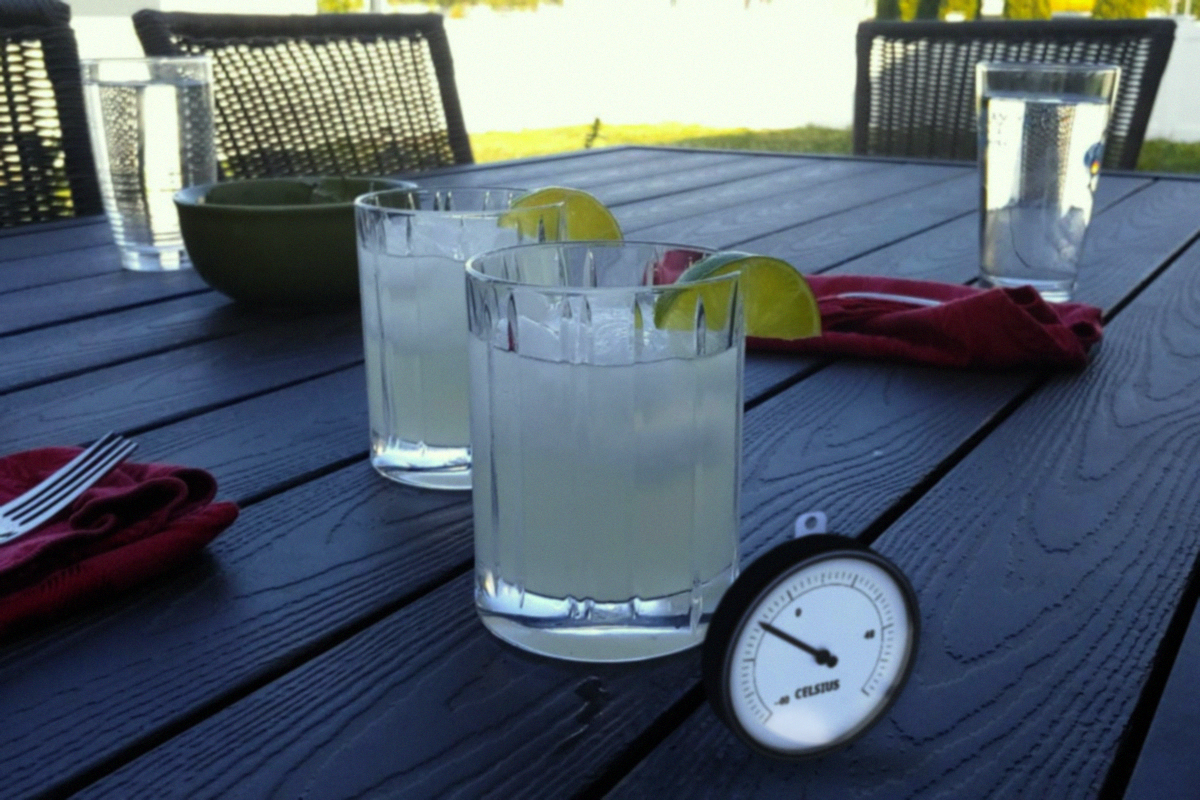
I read -10,°C
